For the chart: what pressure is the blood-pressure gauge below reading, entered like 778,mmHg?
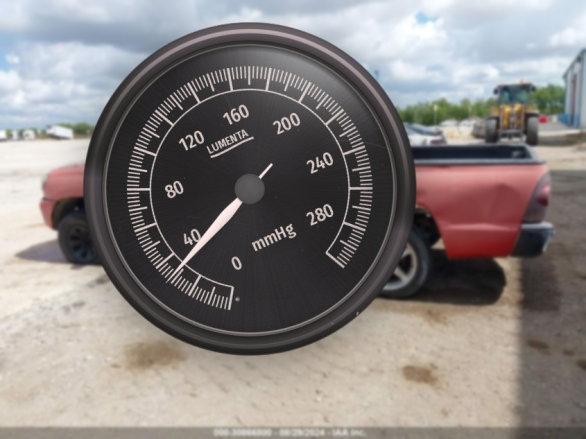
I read 32,mmHg
